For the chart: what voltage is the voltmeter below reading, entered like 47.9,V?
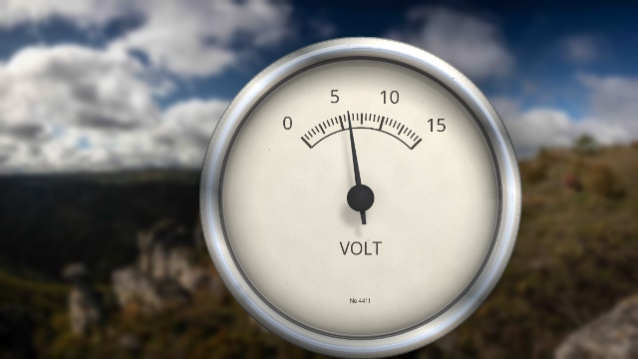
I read 6,V
